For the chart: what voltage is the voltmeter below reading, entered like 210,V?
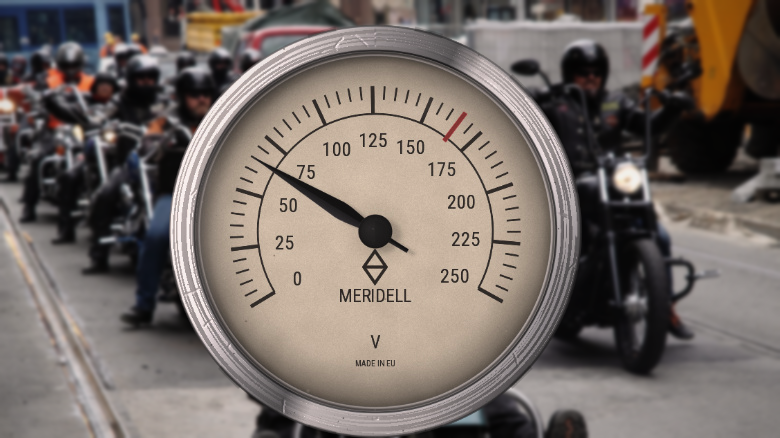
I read 65,V
